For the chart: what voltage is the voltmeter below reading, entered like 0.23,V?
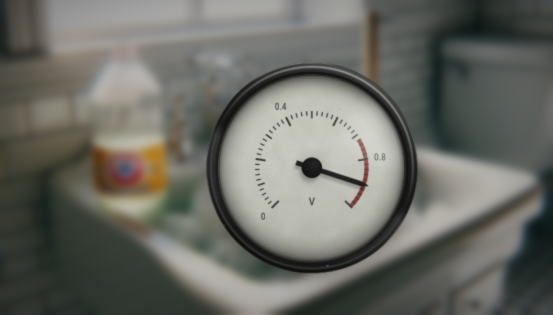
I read 0.9,V
